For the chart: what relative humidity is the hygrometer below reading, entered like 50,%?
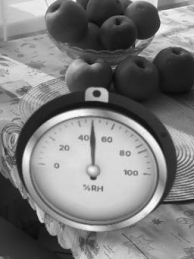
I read 48,%
